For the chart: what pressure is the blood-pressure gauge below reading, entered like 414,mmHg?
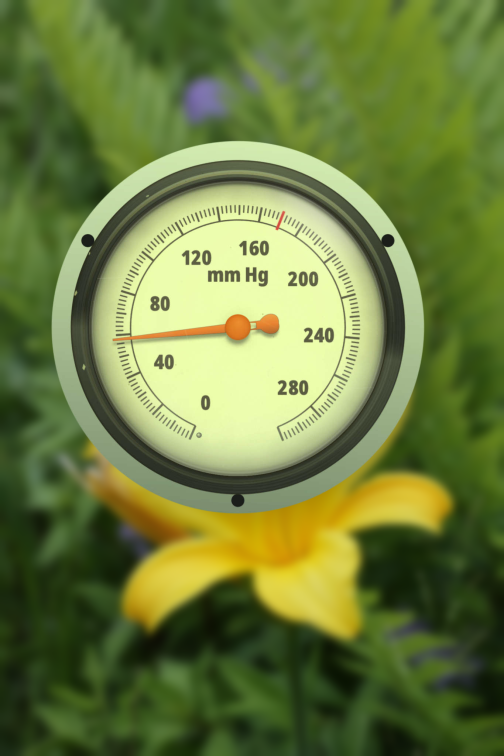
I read 58,mmHg
